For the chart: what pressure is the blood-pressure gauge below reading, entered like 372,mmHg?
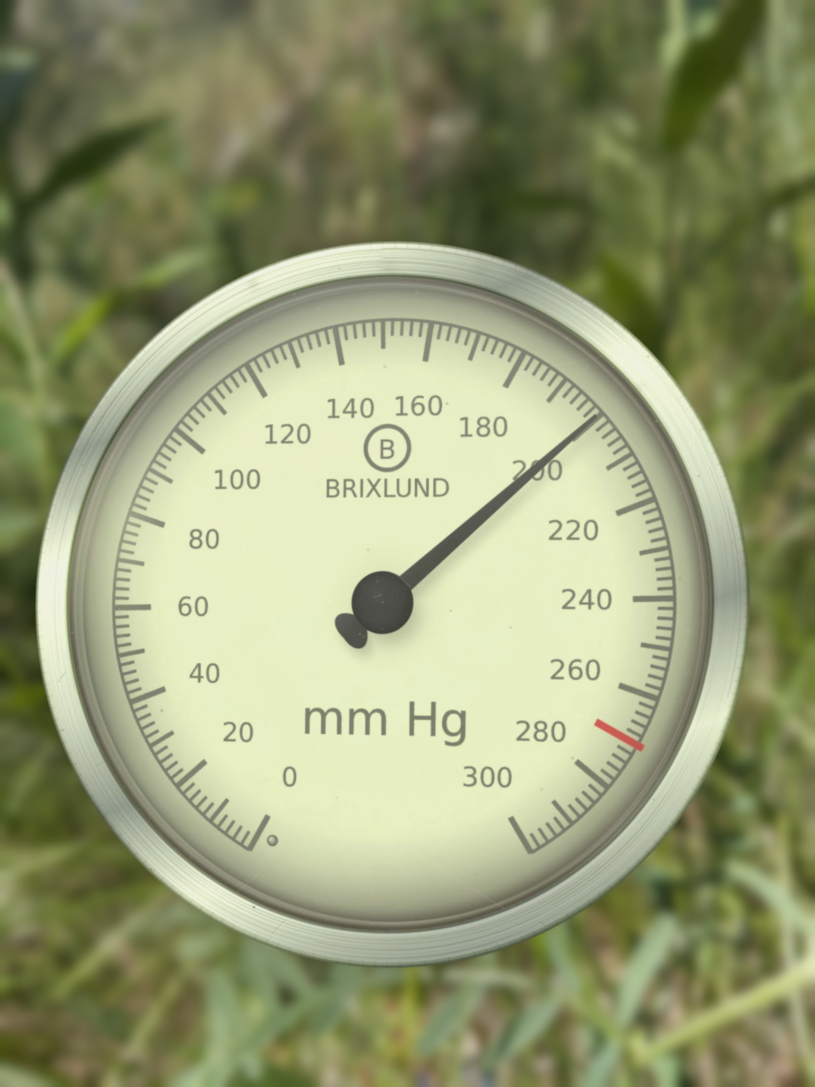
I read 200,mmHg
